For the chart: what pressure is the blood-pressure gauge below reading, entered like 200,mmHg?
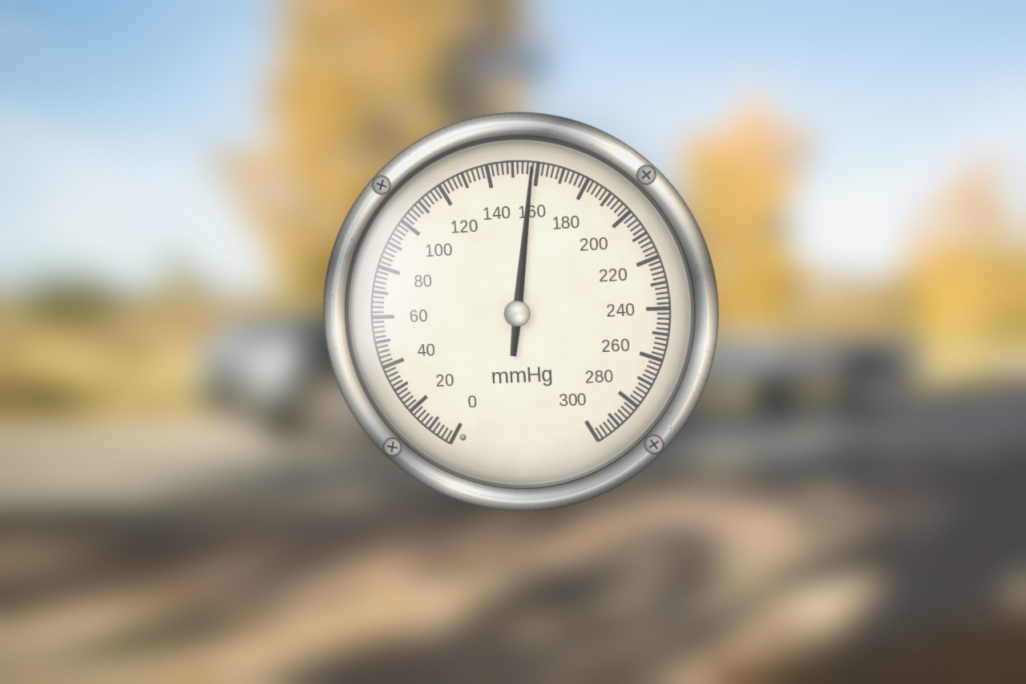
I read 158,mmHg
